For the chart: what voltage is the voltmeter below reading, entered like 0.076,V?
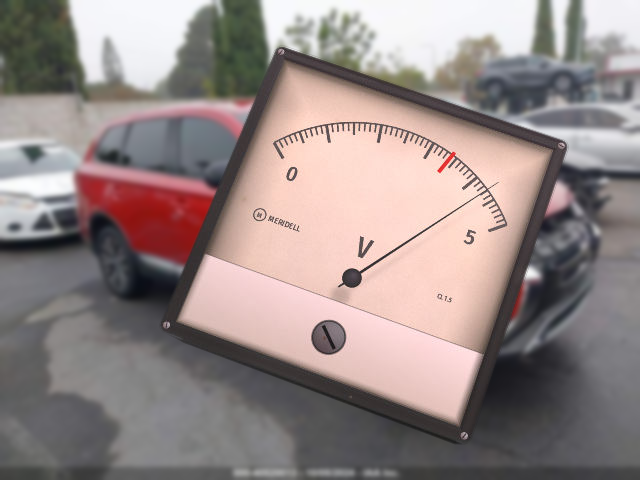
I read 4.3,V
